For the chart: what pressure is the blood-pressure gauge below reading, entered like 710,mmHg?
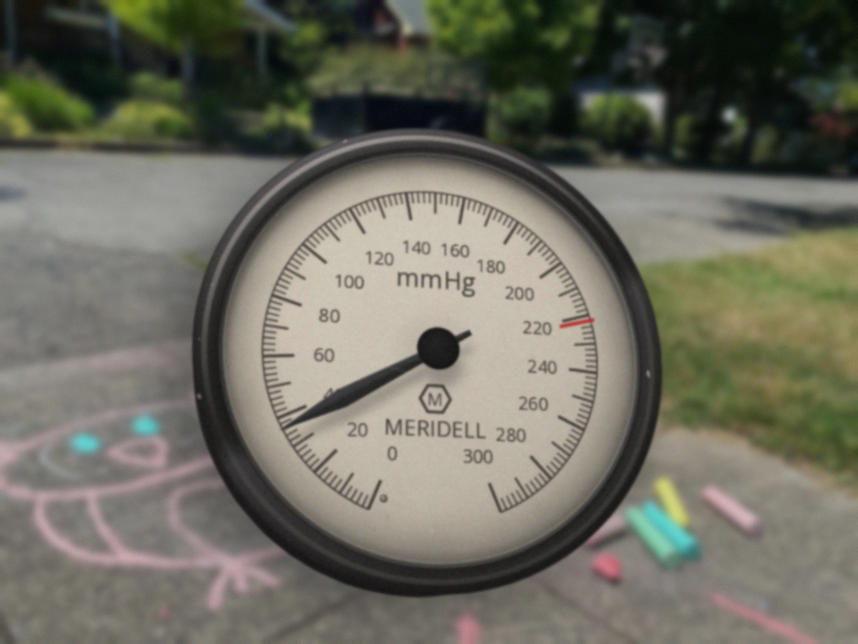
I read 36,mmHg
